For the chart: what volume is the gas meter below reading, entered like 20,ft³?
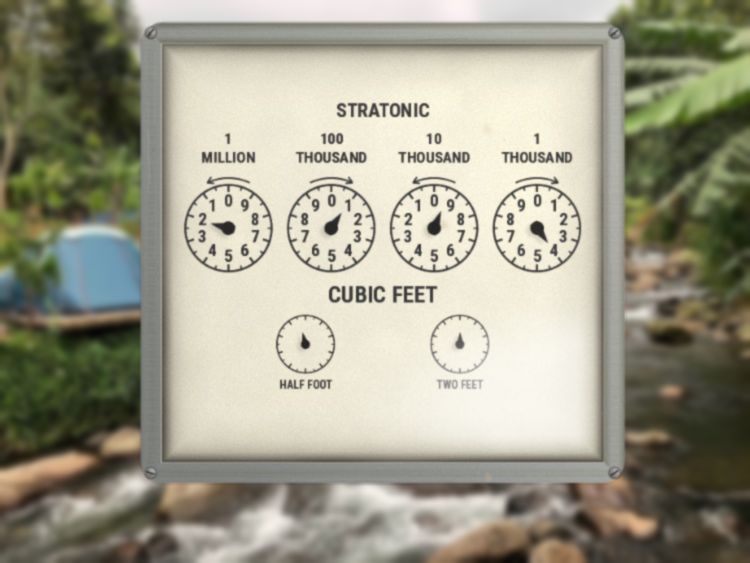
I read 209400,ft³
